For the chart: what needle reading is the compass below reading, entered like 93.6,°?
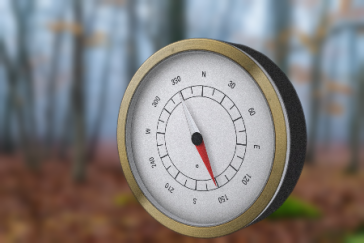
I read 150,°
